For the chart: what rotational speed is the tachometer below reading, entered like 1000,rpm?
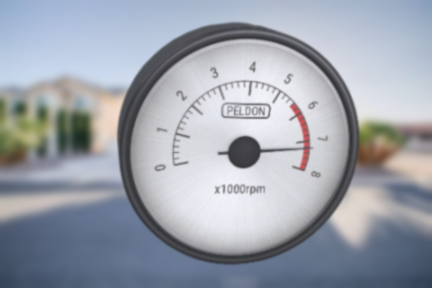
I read 7200,rpm
